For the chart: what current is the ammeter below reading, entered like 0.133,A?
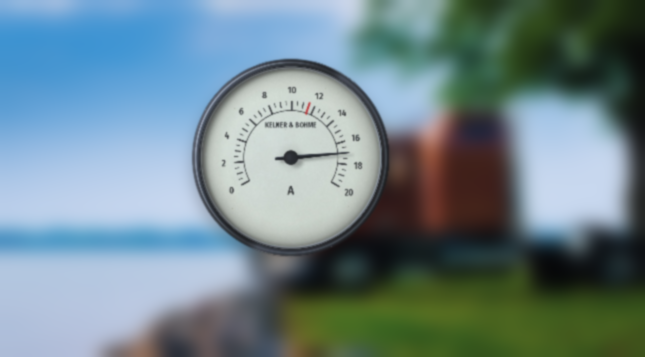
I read 17,A
